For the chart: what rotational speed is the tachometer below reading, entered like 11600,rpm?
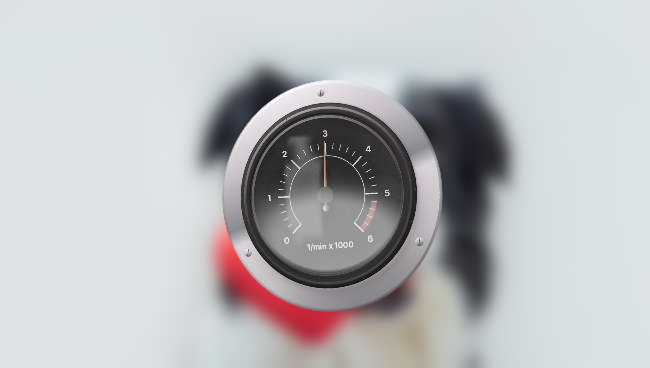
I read 3000,rpm
